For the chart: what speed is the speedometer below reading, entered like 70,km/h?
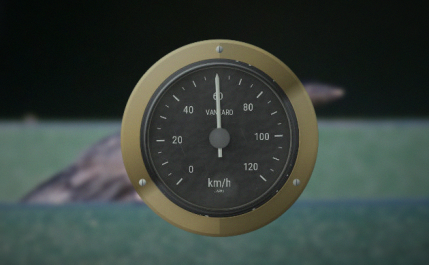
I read 60,km/h
